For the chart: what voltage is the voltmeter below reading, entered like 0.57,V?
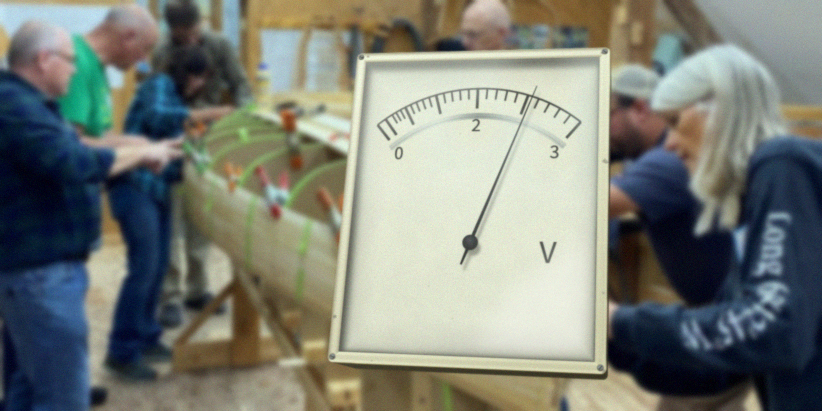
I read 2.55,V
